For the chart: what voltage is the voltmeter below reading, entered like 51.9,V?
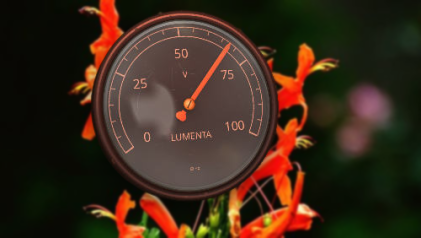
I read 67.5,V
